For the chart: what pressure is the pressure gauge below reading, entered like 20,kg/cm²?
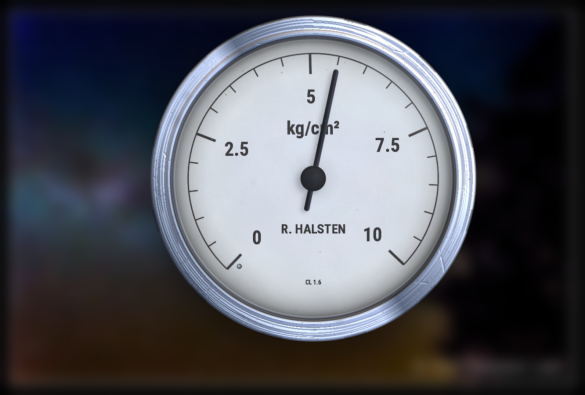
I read 5.5,kg/cm²
